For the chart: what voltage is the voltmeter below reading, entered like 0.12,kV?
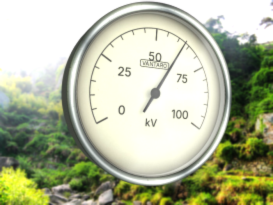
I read 62.5,kV
